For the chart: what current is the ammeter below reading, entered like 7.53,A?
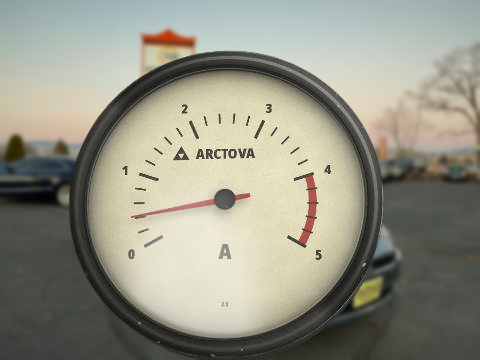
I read 0.4,A
